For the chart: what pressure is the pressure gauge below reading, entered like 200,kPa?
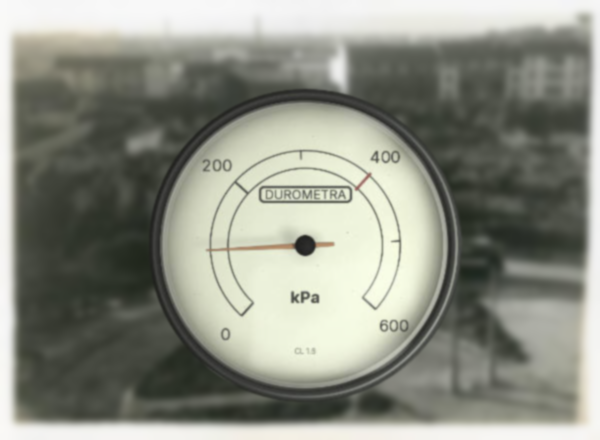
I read 100,kPa
